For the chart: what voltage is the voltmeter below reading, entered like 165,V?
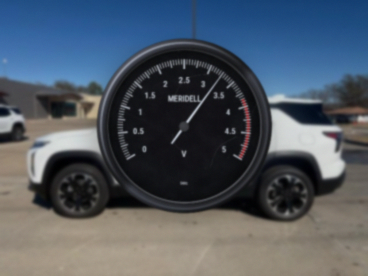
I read 3.25,V
